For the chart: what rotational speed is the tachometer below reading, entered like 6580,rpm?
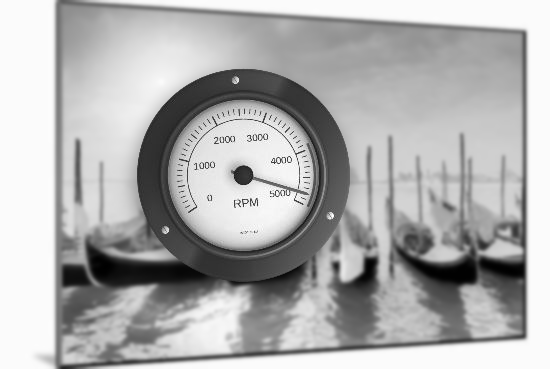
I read 4800,rpm
